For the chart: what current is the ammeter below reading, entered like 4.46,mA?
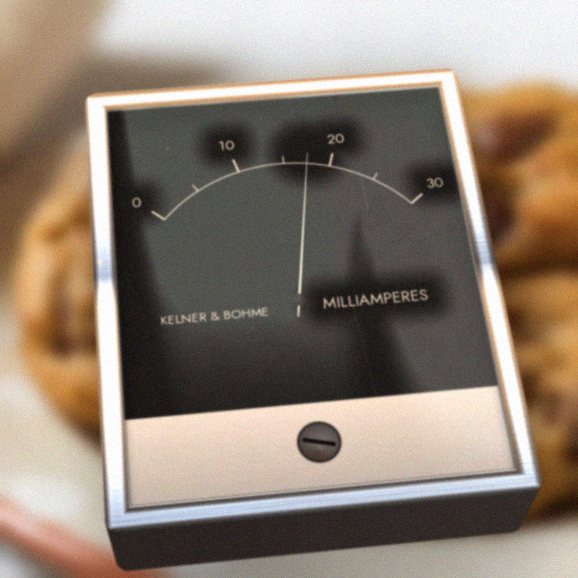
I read 17.5,mA
